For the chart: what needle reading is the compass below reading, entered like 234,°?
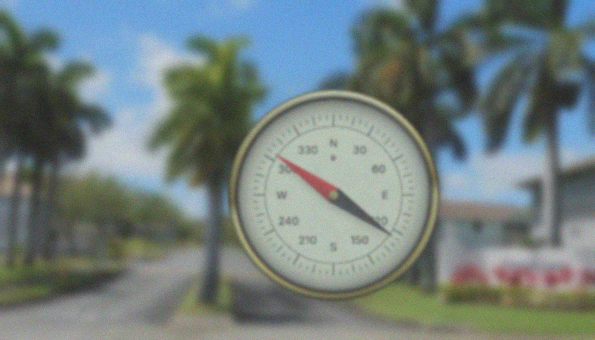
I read 305,°
